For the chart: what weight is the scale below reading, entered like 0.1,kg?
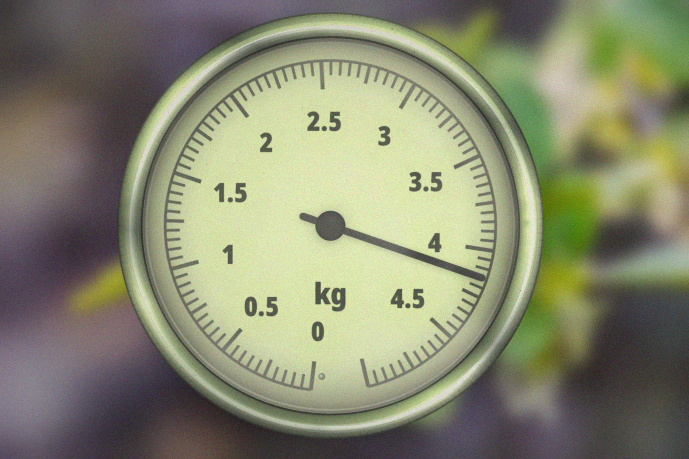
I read 4.15,kg
